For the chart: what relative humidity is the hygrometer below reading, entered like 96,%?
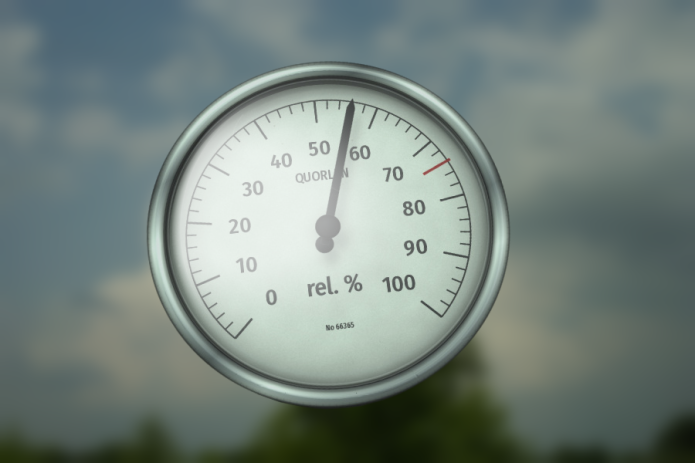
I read 56,%
